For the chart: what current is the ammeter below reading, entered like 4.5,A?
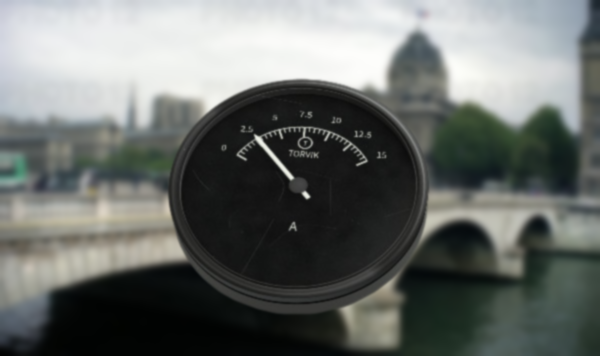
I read 2.5,A
